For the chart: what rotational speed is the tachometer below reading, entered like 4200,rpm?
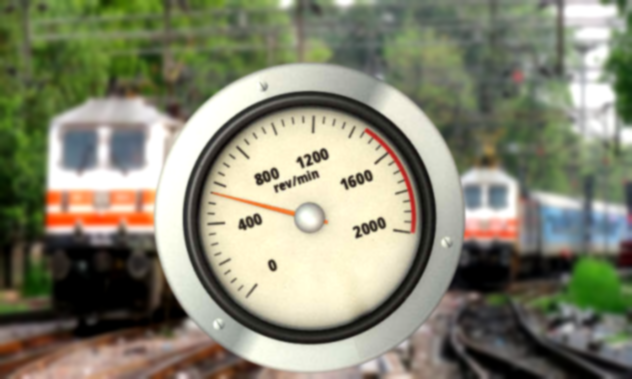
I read 550,rpm
